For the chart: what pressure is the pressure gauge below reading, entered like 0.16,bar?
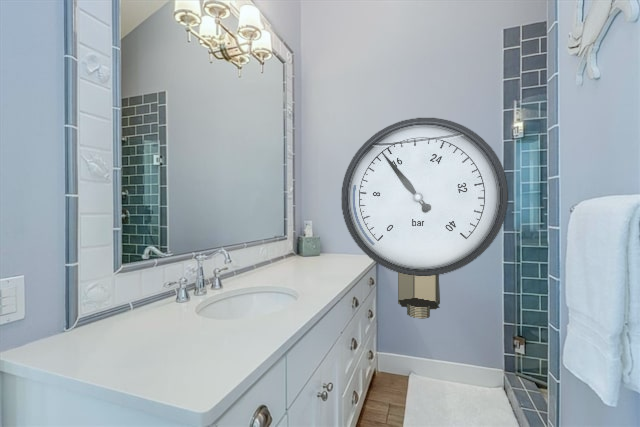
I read 15,bar
